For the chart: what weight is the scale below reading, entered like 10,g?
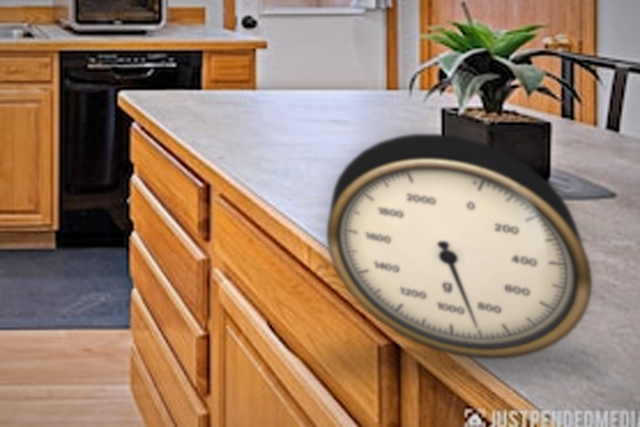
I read 900,g
